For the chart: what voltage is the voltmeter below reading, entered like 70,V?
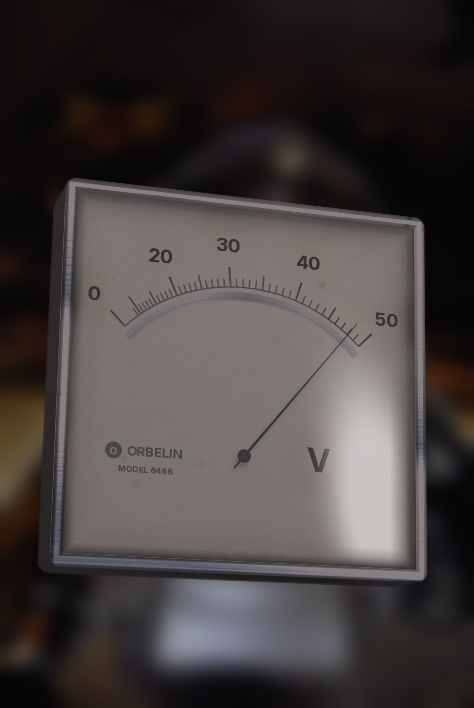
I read 48,V
